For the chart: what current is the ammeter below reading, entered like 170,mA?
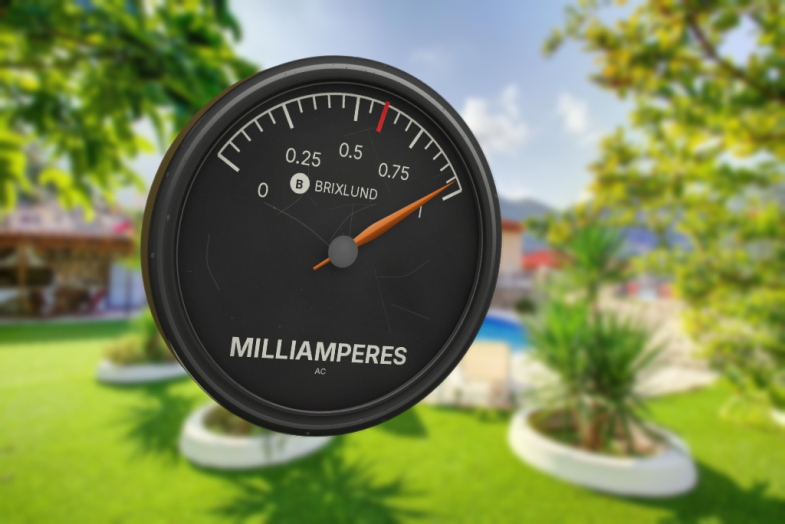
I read 0.95,mA
